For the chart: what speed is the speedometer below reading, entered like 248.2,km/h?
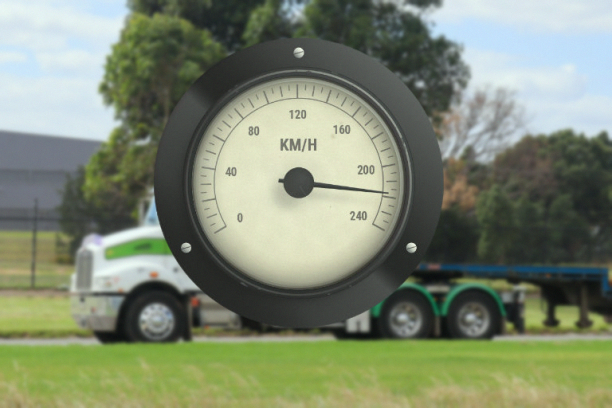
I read 217.5,km/h
